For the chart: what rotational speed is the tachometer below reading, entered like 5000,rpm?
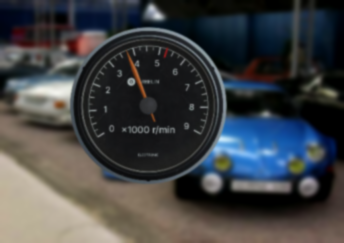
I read 3750,rpm
